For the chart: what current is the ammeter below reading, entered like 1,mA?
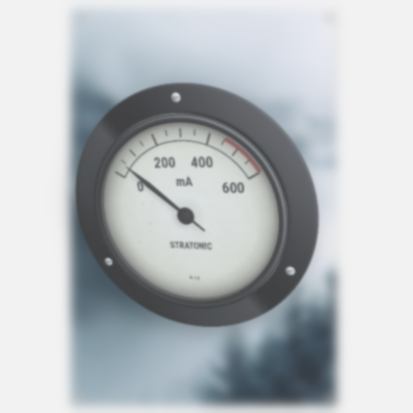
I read 50,mA
